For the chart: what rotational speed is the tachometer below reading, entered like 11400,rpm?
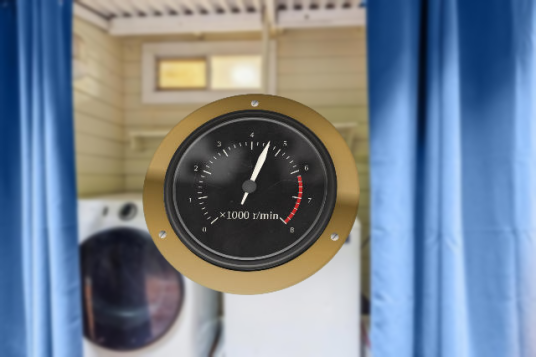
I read 4600,rpm
